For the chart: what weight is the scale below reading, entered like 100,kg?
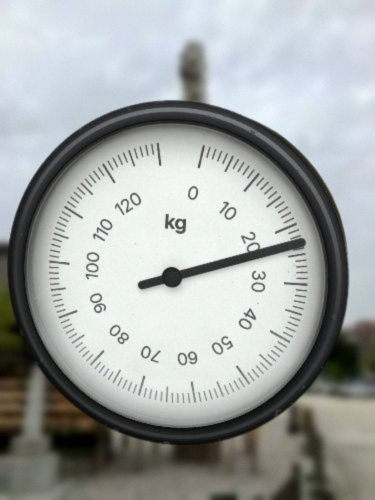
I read 23,kg
